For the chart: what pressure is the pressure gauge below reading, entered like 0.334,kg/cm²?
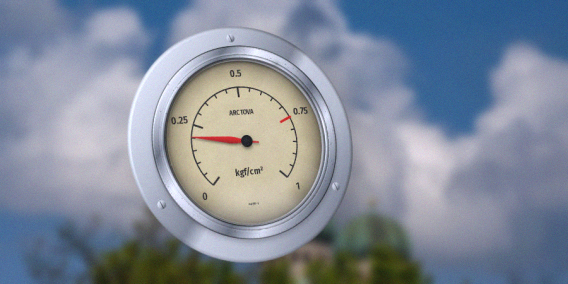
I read 0.2,kg/cm²
